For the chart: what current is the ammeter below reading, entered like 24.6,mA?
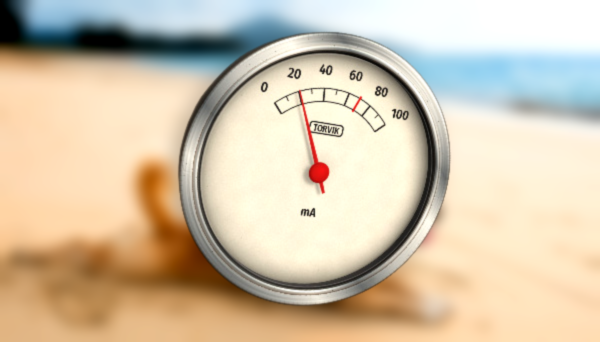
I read 20,mA
